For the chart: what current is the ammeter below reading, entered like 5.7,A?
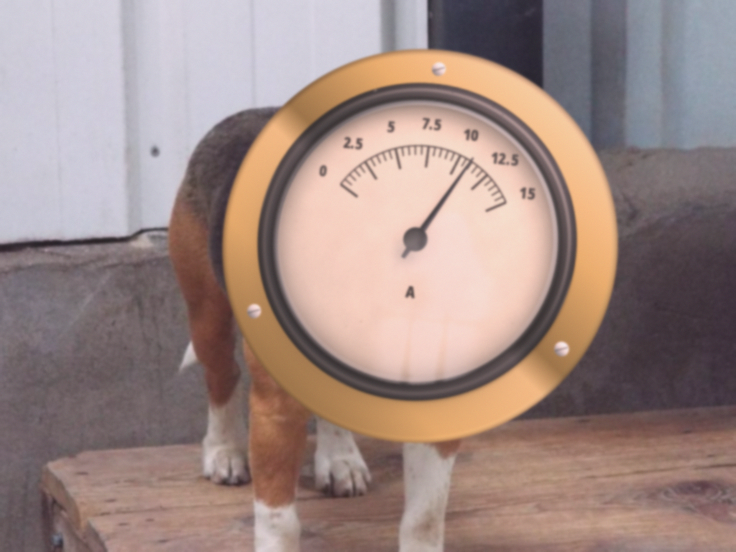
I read 11,A
